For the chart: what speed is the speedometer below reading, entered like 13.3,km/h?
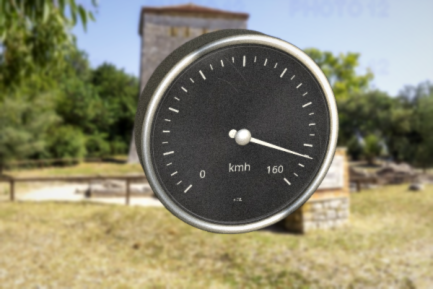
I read 145,km/h
